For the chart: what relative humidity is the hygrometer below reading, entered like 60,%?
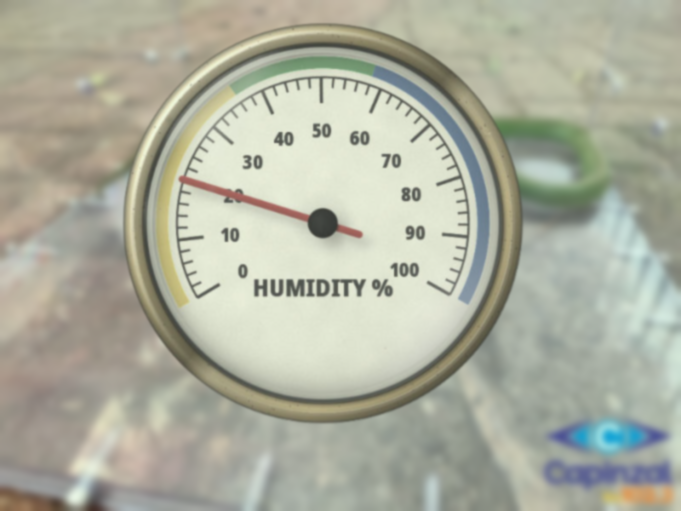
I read 20,%
